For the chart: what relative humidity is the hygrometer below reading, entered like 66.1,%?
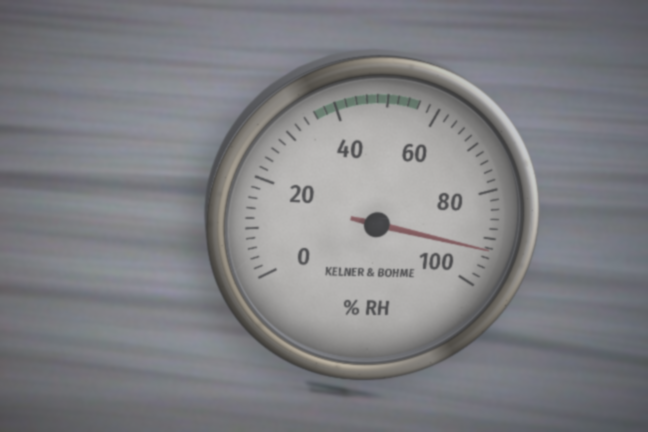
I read 92,%
